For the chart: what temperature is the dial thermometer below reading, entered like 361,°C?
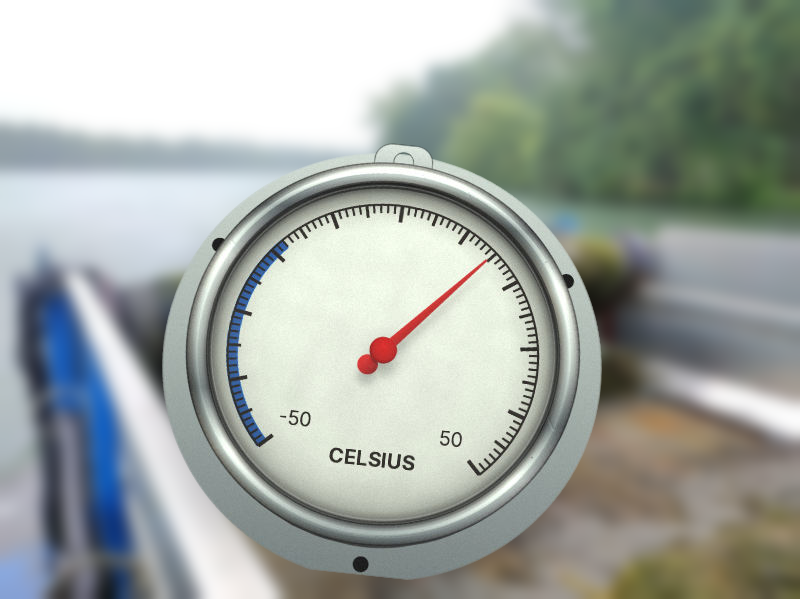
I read 15,°C
